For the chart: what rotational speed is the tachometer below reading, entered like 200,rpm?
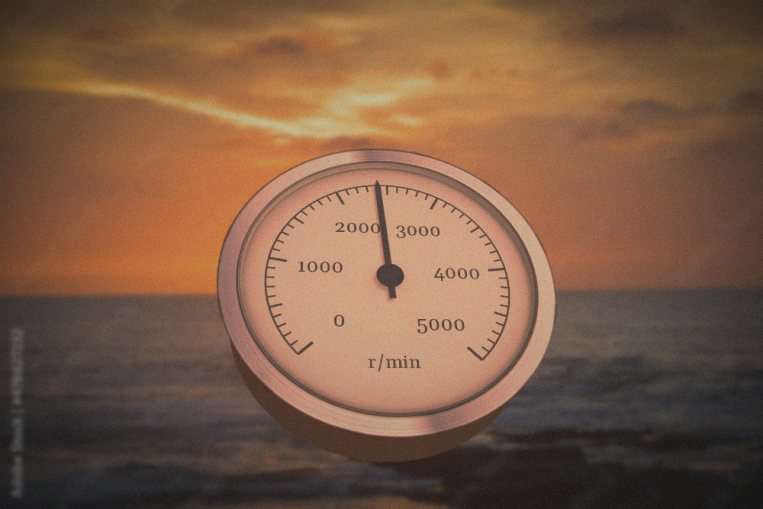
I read 2400,rpm
